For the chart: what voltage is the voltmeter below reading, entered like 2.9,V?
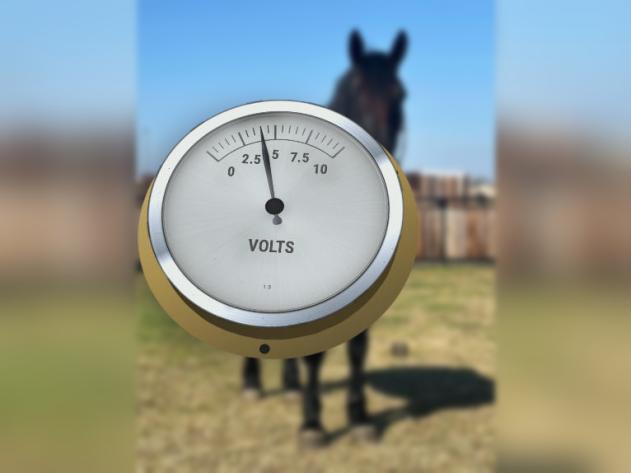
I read 4,V
